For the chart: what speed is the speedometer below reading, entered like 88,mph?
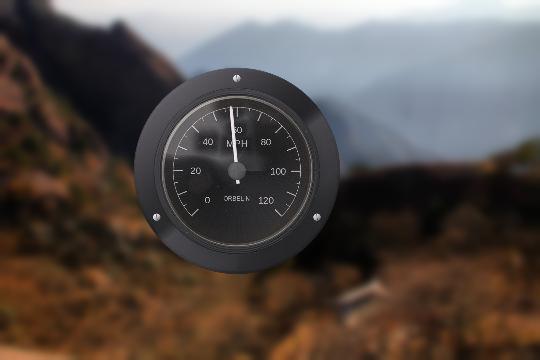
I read 57.5,mph
